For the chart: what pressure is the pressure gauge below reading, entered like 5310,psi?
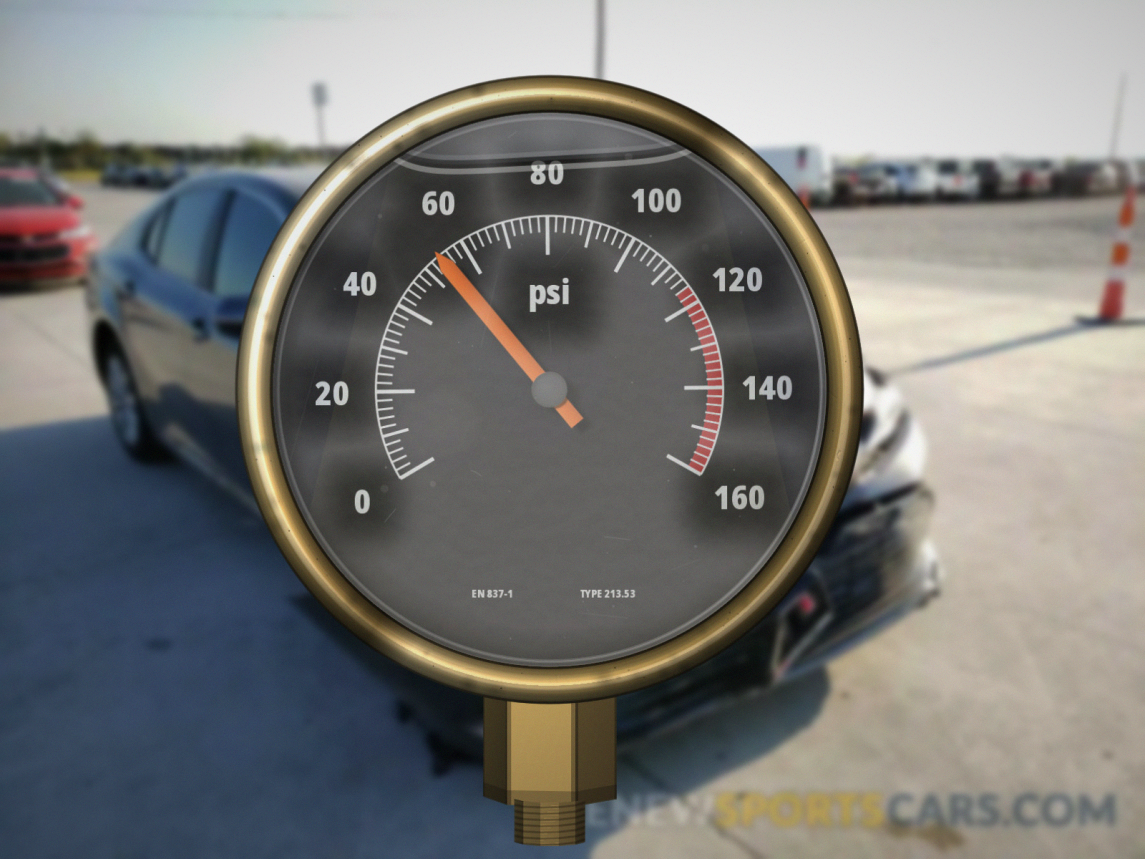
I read 54,psi
